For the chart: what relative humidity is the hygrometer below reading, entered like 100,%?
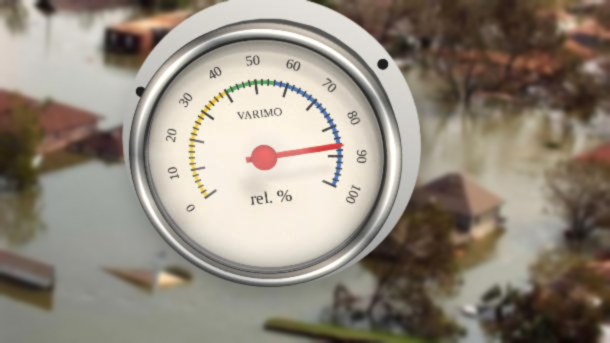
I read 86,%
